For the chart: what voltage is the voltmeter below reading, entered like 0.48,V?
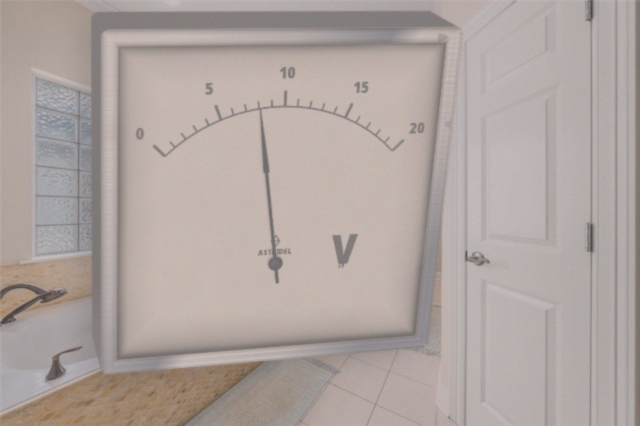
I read 8,V
